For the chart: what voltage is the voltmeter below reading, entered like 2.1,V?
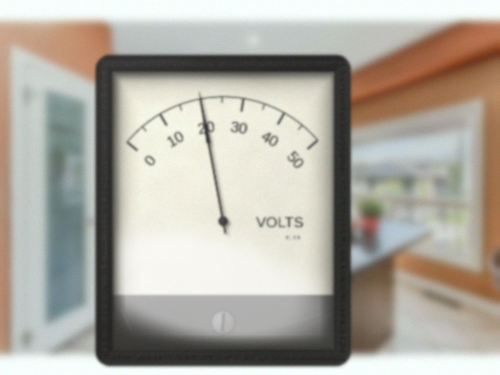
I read 20,V
